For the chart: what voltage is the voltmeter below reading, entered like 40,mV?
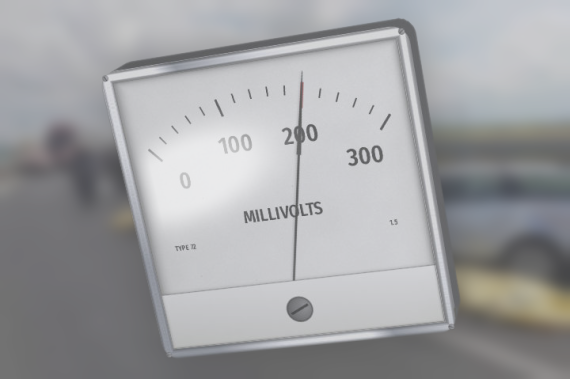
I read 200,mV
